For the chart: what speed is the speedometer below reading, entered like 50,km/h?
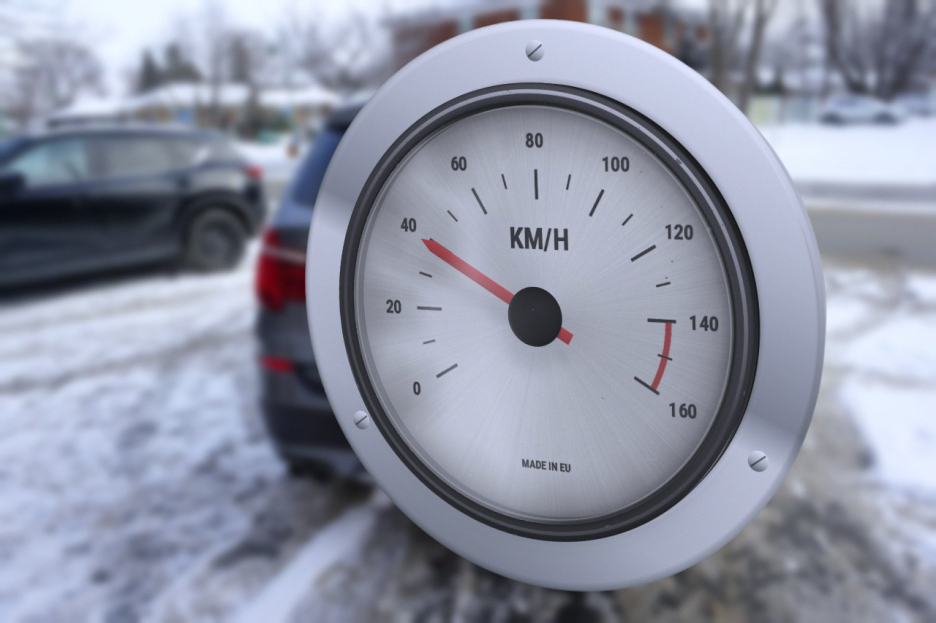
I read 40,km/h
